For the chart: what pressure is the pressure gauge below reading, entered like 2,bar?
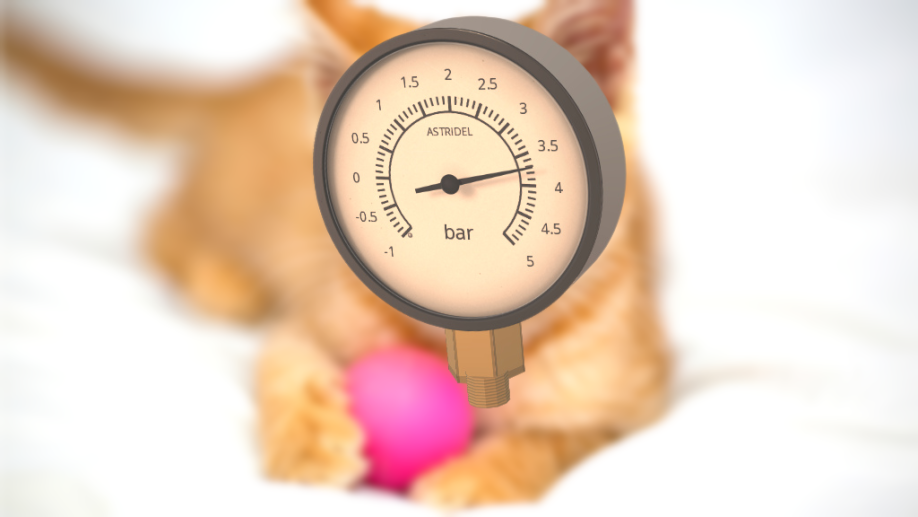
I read 3.7,bar
